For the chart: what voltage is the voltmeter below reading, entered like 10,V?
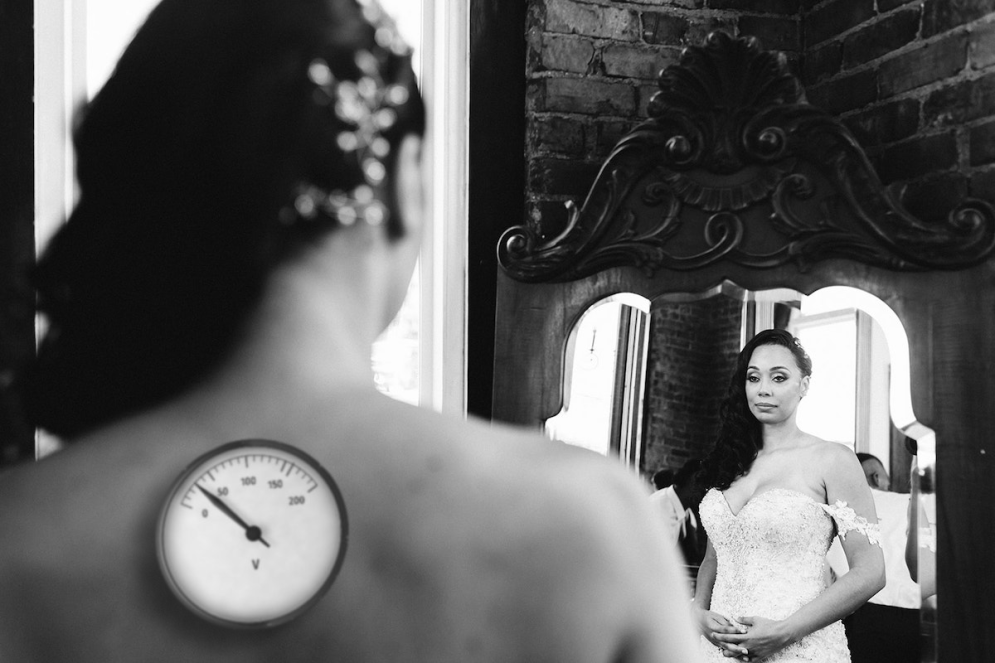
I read 30,V
